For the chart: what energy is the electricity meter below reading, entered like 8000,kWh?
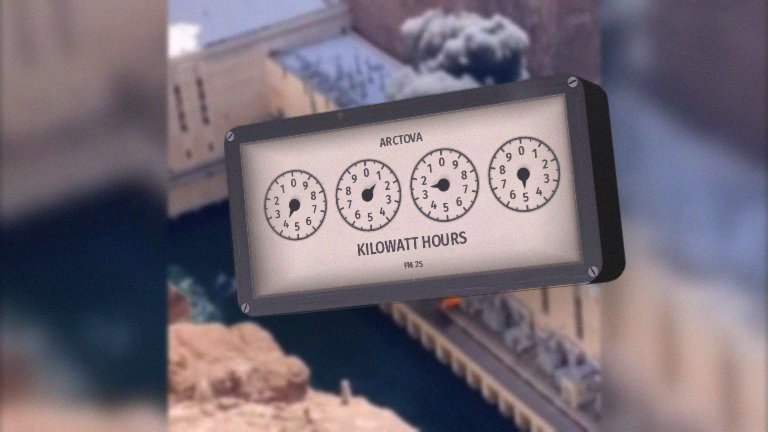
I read 4125,kWh
